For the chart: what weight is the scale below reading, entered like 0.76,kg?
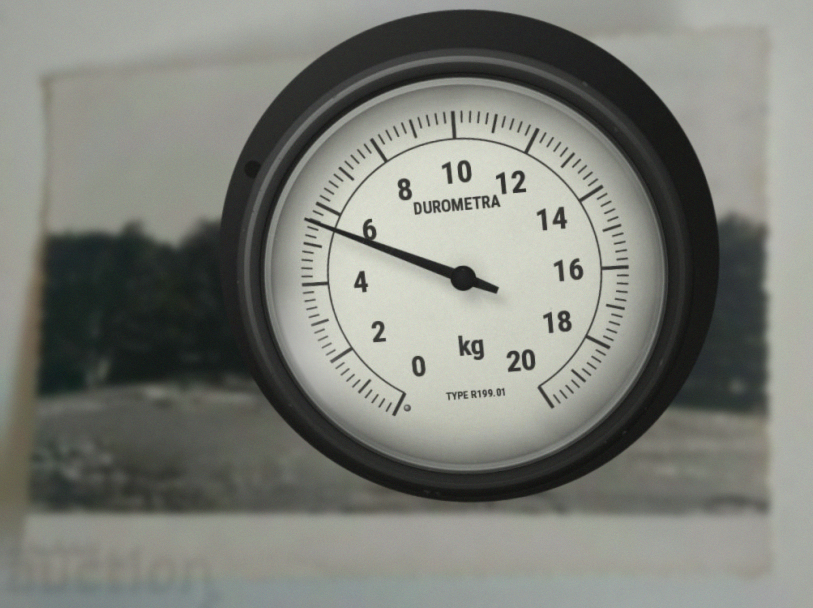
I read 5.6,kg
